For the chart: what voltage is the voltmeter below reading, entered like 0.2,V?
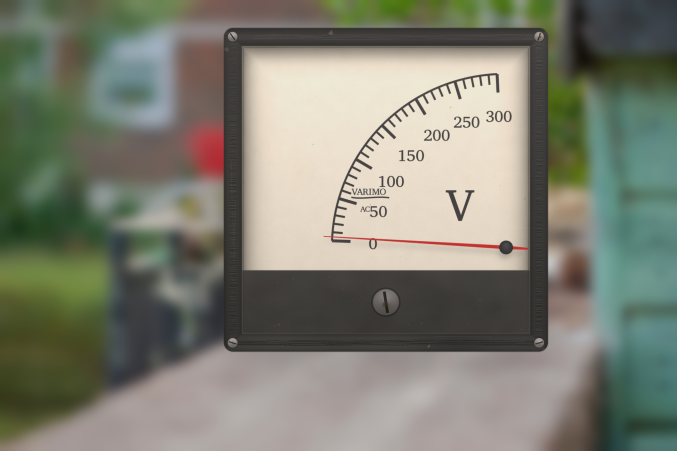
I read 5,V
